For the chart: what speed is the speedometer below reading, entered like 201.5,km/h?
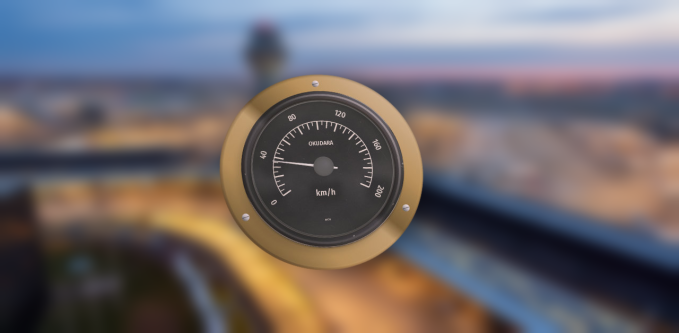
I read 35,km/h
